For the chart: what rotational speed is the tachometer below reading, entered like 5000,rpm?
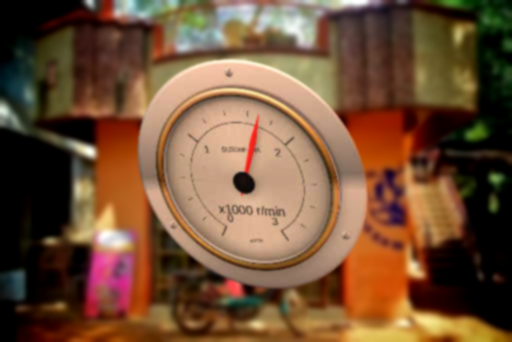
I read 1700,rpm
